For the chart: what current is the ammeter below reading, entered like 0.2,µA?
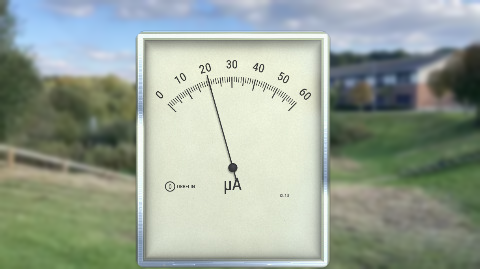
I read 20,µA
